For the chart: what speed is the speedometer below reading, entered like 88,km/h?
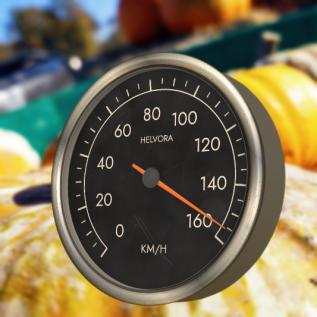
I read 155,km/h
